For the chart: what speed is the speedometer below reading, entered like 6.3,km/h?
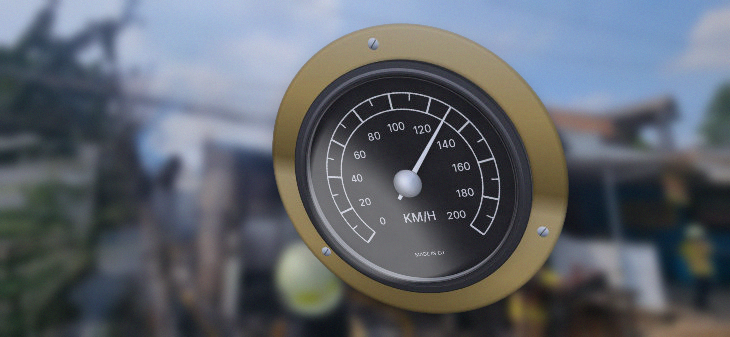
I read 130,km/h
